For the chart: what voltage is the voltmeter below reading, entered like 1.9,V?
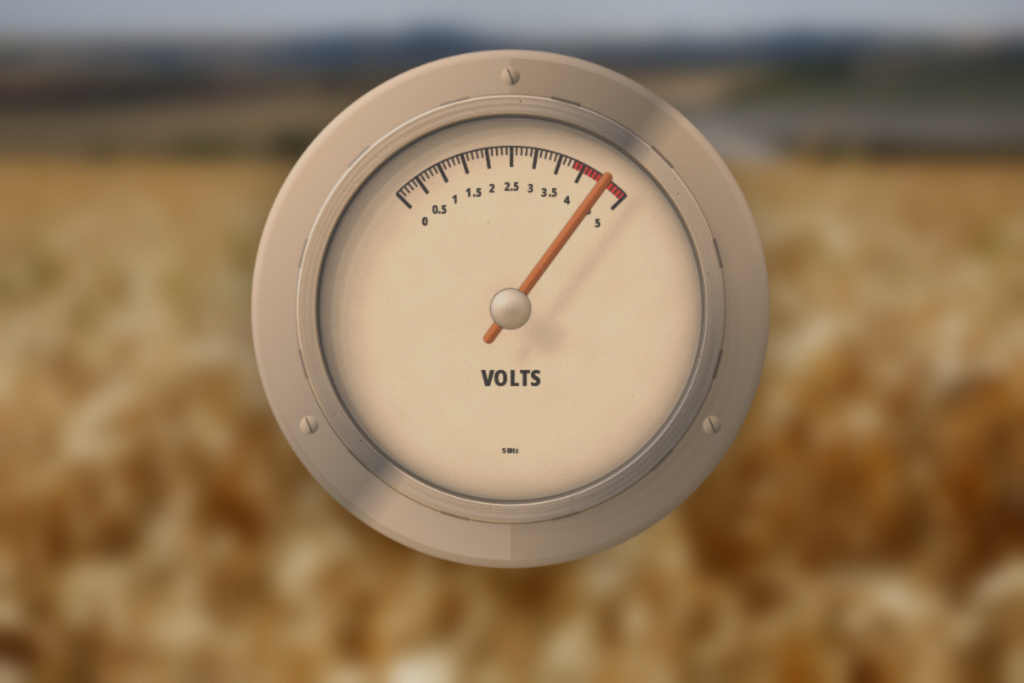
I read 4.5,V
